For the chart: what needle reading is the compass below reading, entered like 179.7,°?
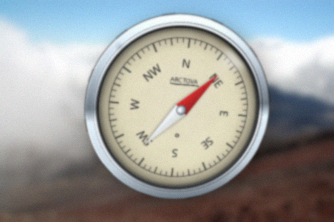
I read 40,°
